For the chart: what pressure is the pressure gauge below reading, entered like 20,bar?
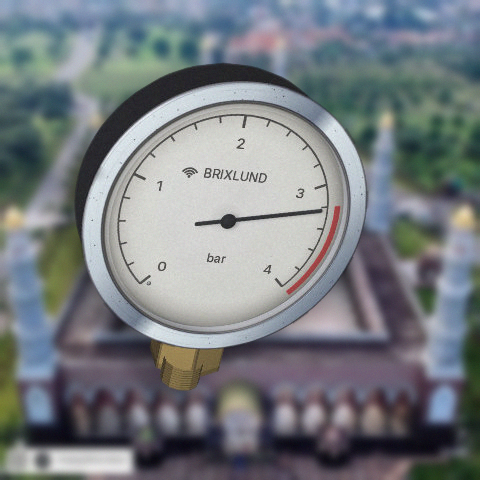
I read 3.2,bar
